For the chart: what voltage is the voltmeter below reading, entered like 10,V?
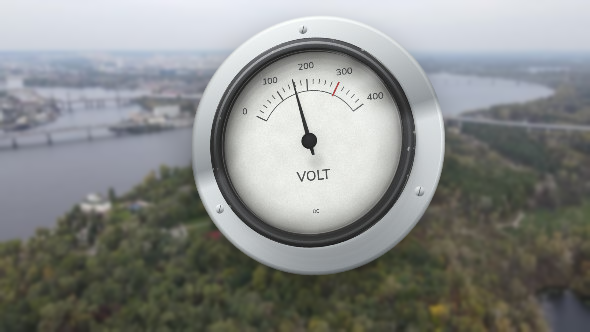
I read 160,V
